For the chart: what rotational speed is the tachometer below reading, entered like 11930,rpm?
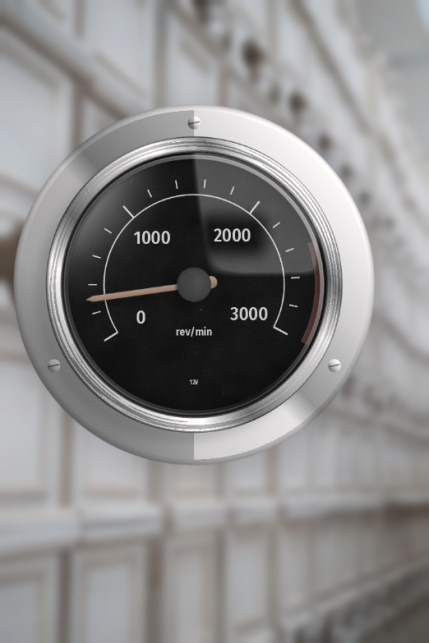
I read 300,rpm
